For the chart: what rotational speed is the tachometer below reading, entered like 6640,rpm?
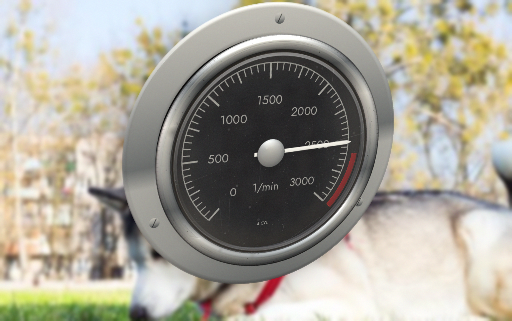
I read 2500,rpm
